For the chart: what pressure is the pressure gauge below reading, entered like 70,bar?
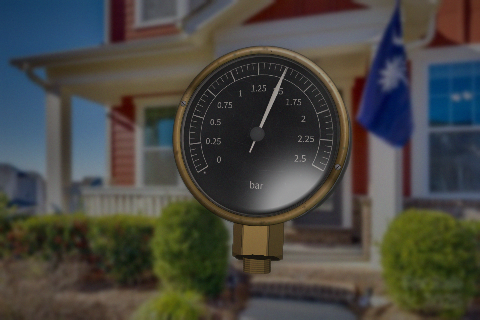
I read 1.5,bar
